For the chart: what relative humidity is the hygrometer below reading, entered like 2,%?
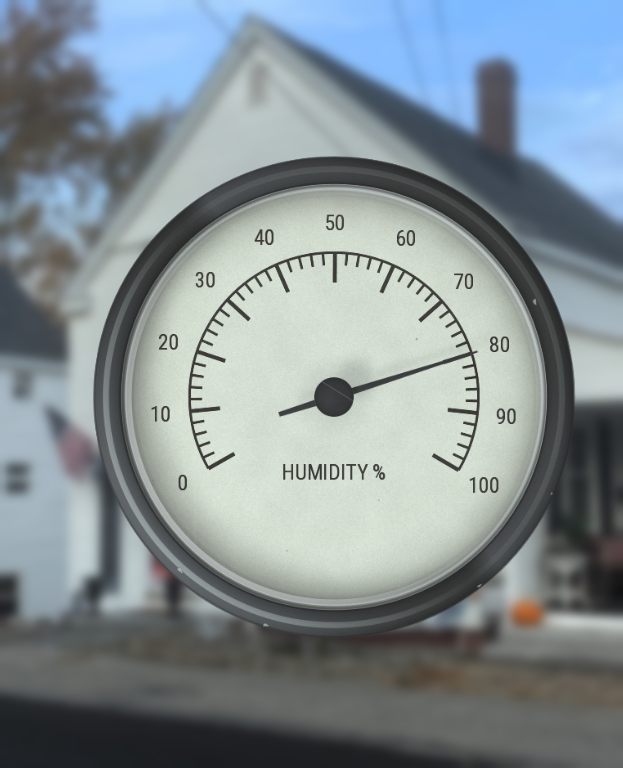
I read 80,%
